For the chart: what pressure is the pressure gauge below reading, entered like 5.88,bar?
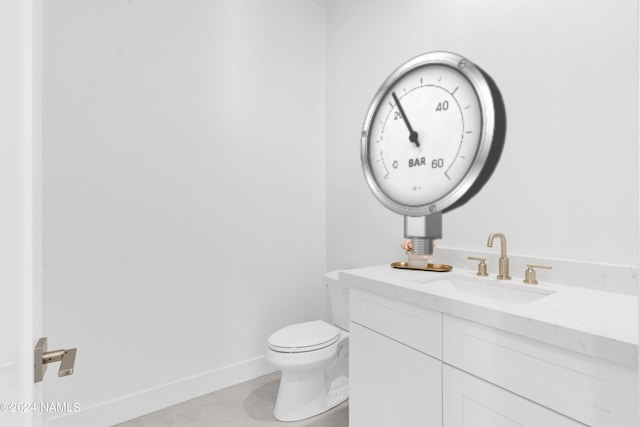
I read 22.5,bar
